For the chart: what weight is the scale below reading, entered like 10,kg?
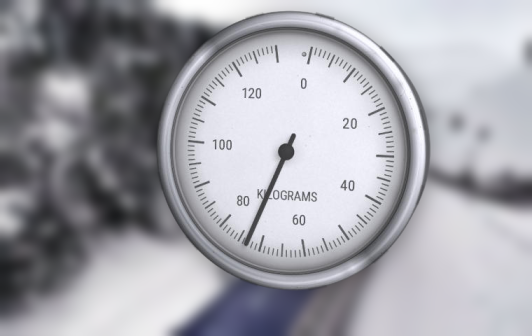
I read 73,kg
